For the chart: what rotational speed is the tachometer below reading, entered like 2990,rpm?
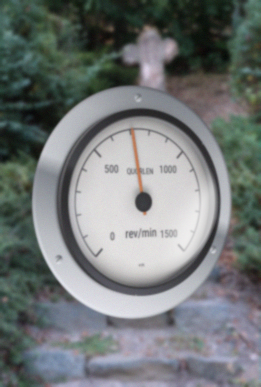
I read 700,rpm
